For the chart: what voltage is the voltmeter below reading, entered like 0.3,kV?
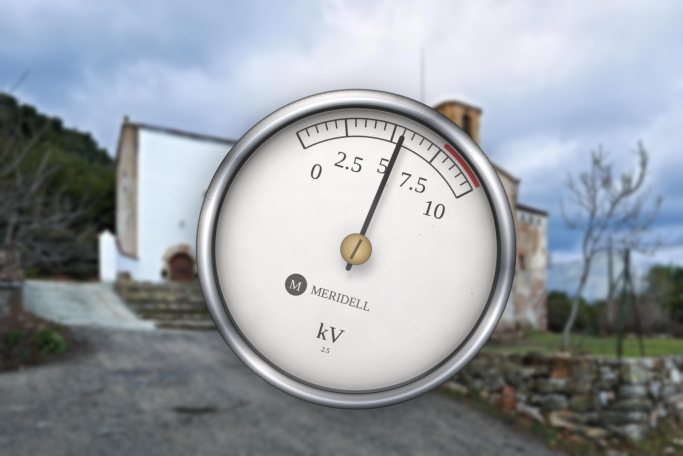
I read 5.5,kV
